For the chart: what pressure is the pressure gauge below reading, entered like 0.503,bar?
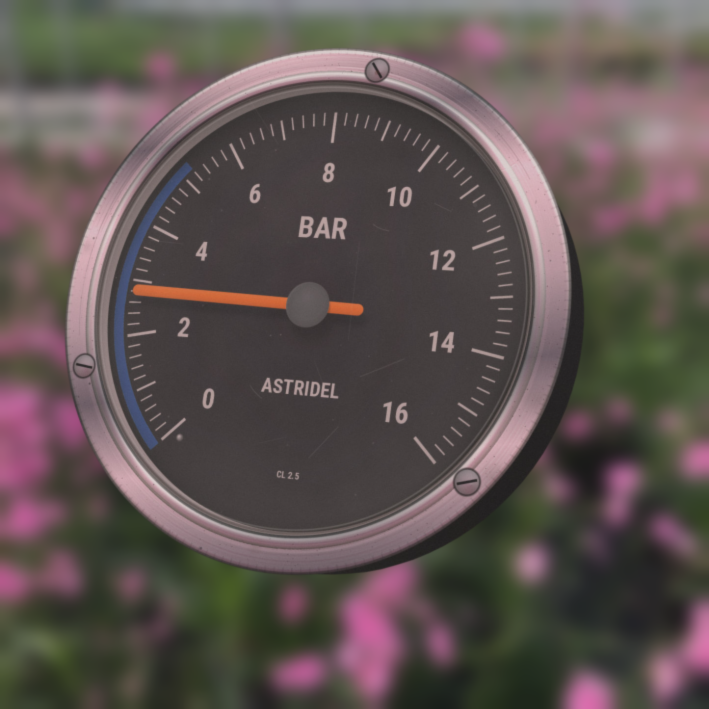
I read 2.8,bar
